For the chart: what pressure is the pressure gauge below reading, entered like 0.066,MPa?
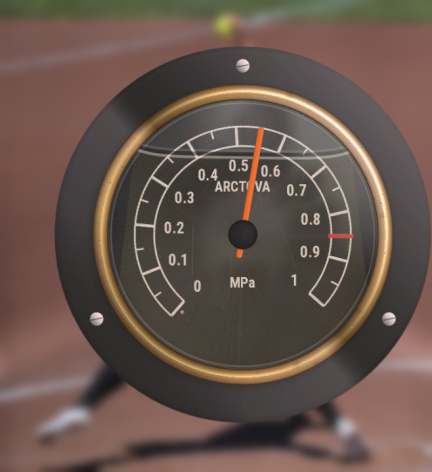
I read 0.55,MPa
